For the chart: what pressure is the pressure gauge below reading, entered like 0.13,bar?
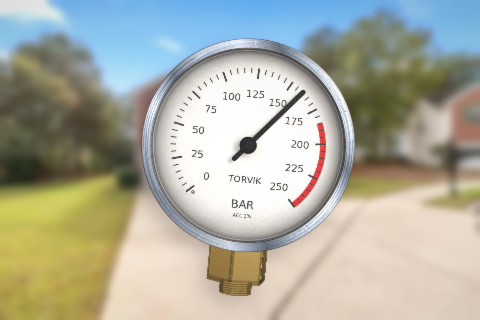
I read 160,bar
